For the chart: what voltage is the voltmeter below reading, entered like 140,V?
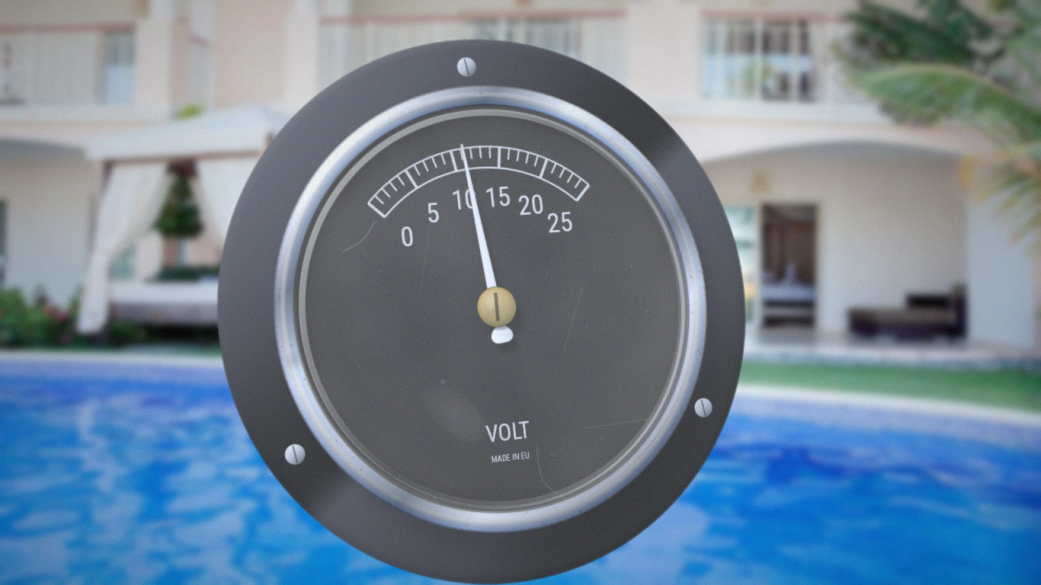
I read 11,V
